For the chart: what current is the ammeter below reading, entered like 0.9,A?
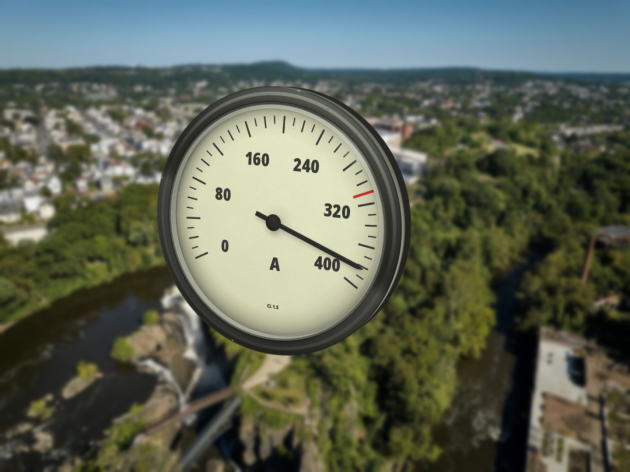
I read 380,A
